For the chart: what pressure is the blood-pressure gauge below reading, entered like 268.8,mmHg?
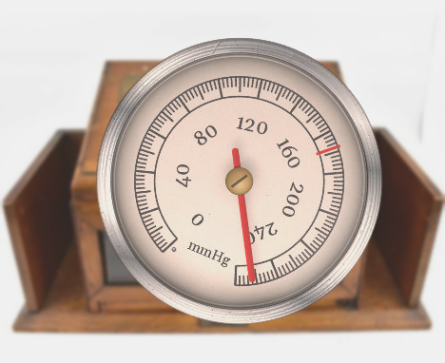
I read 252,mmHg
